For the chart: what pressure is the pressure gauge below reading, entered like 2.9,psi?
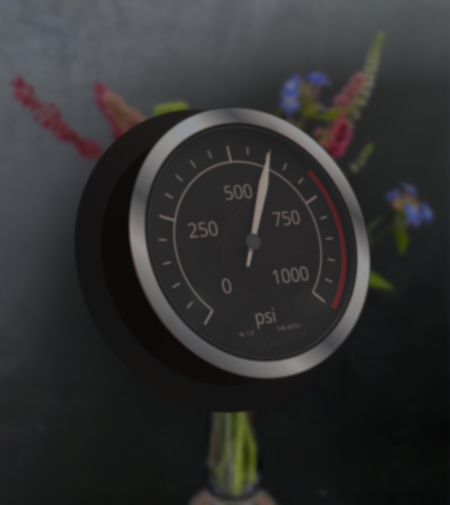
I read 600,psi
